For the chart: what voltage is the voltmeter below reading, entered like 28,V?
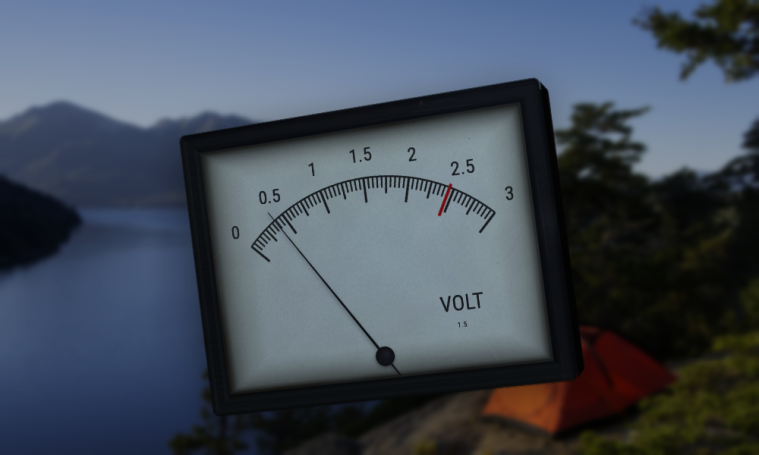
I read 0.4,V
